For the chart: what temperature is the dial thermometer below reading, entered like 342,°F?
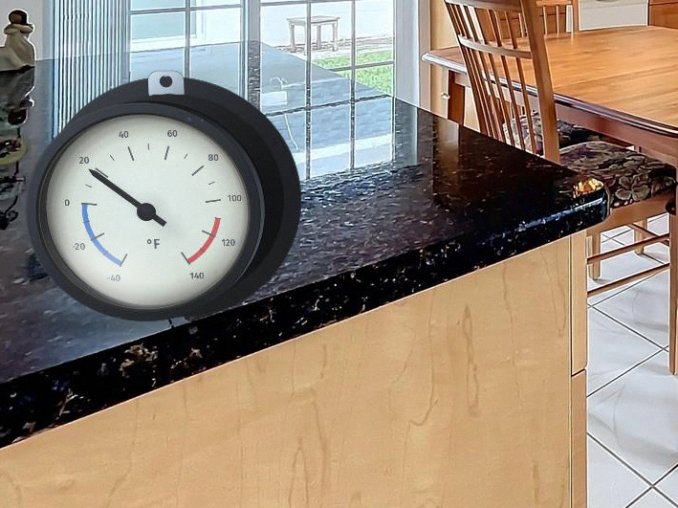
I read 20,°F
